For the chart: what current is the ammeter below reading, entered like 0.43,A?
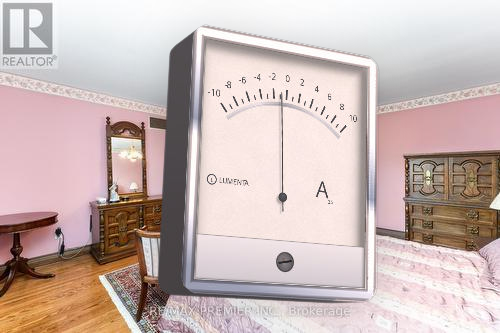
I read -1,A
